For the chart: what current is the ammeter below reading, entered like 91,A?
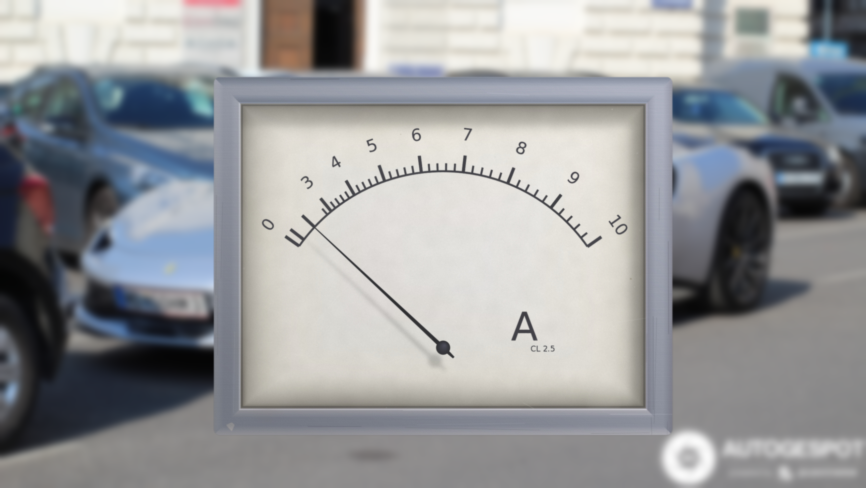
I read 2,A
